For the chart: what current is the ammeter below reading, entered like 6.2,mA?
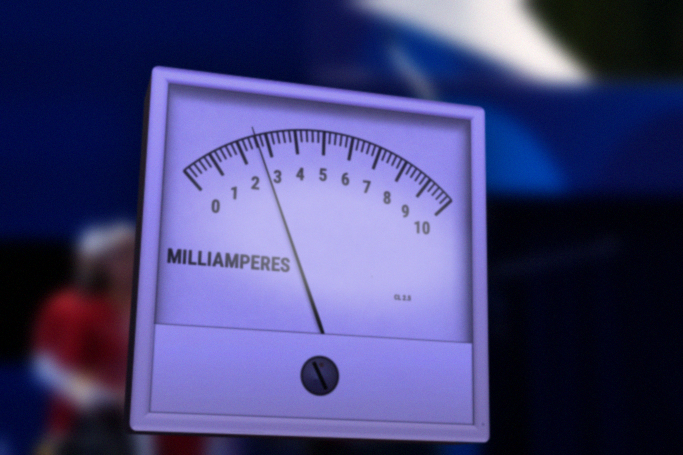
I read 2.6,mA
